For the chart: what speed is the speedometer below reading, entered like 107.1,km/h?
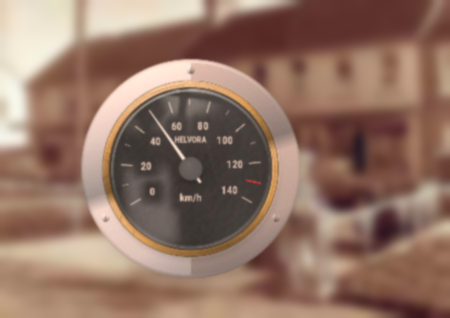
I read 50,km/h
